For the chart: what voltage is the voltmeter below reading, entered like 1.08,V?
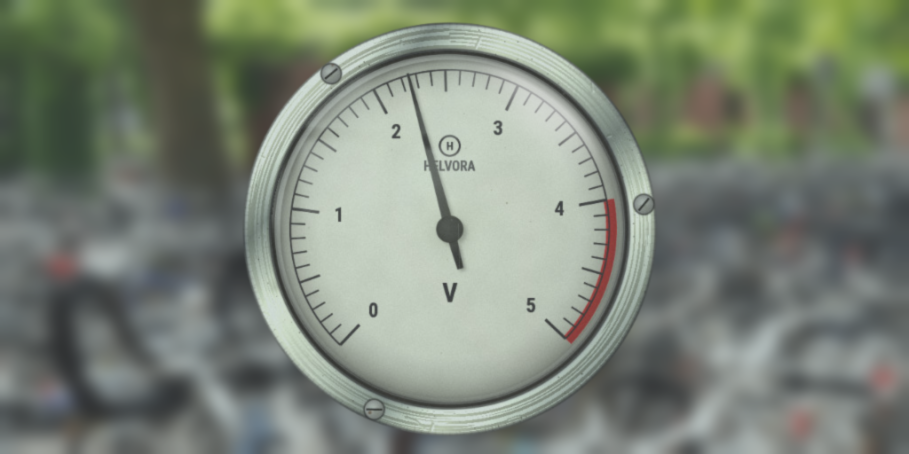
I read 2.25,V
